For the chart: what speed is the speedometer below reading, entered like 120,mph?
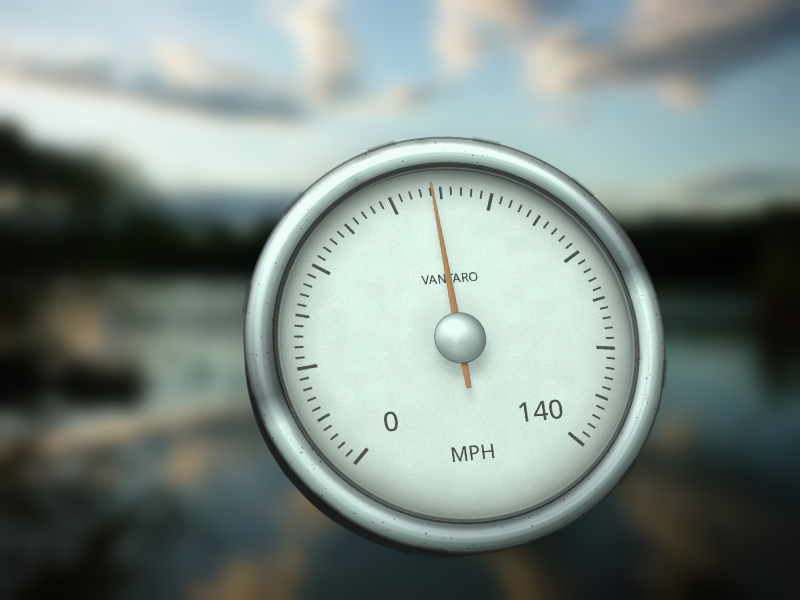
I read 68,mph
